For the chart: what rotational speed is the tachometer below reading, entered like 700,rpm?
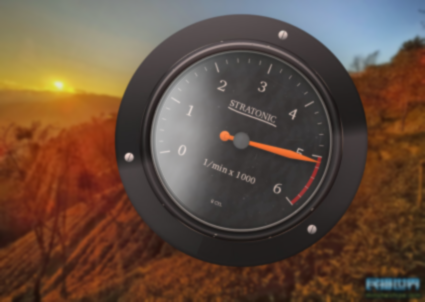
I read 5100,rpm
